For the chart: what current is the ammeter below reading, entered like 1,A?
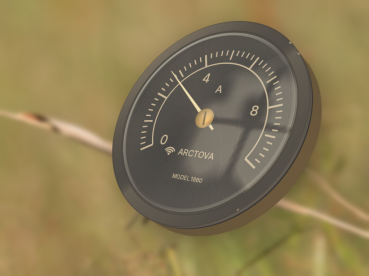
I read 2.8,A
